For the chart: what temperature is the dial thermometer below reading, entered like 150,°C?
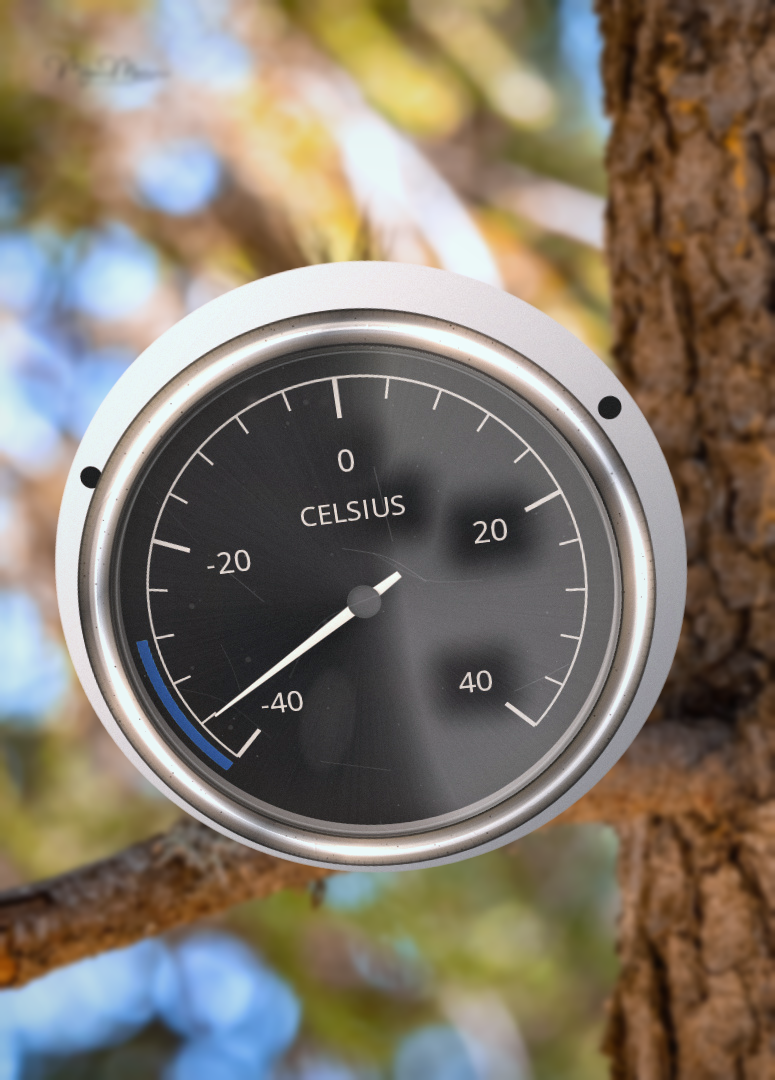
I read -36,°C
